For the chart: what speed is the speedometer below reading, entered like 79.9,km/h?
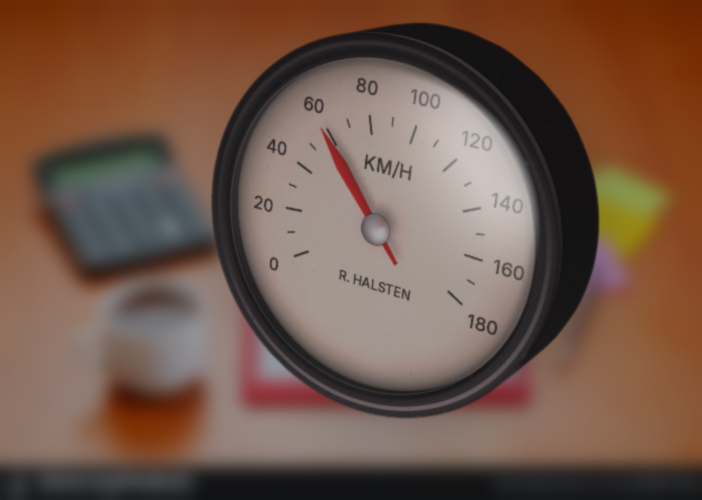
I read 60,km/h
